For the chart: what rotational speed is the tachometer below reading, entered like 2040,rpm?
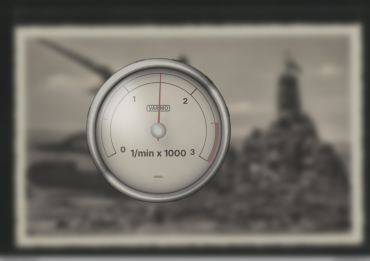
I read 1500,rpm
